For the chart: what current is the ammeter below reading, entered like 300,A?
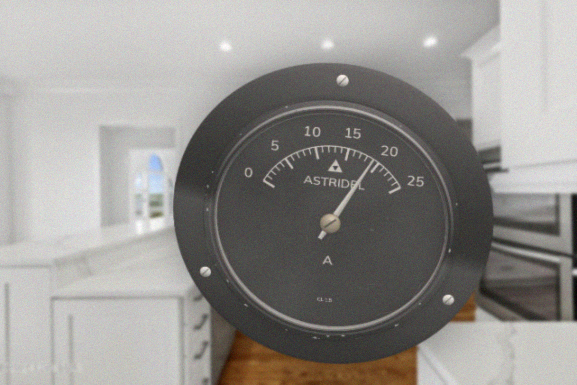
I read 19,A
